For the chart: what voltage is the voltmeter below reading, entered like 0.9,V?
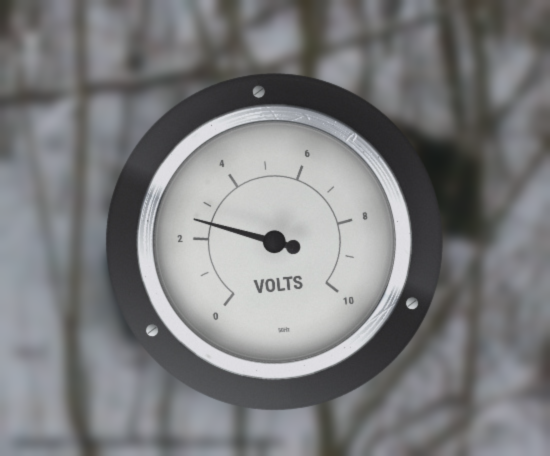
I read 2.5,V
